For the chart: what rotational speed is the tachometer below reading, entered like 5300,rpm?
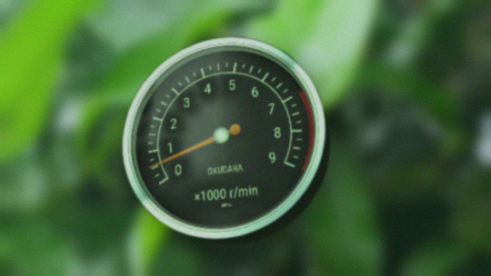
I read 500,rpm
